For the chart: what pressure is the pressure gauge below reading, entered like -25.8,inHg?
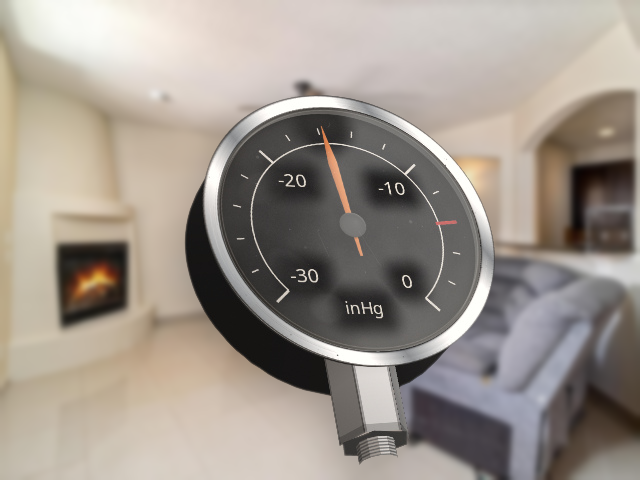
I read -16,inHg
